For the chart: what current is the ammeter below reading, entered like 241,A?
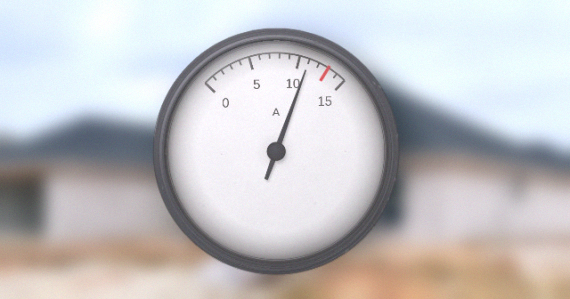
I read 11,A
